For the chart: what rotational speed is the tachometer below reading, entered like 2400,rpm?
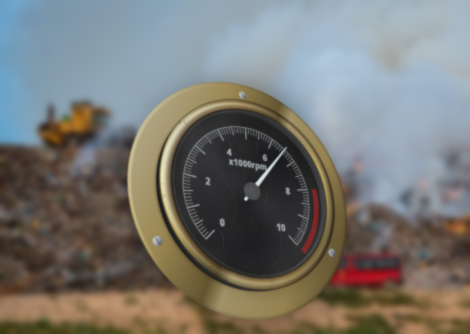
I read 6500,rpm
